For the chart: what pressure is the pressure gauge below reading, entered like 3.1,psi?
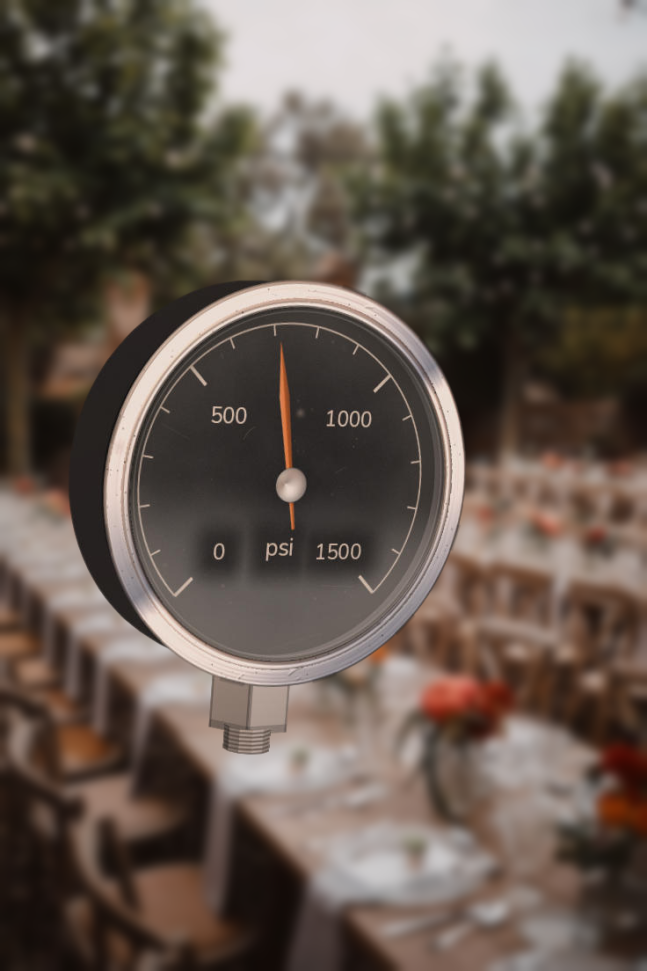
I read 700,psi
